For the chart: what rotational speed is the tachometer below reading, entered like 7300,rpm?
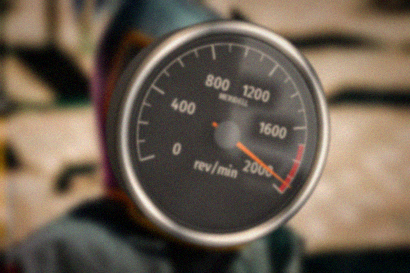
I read 1950,rpm
